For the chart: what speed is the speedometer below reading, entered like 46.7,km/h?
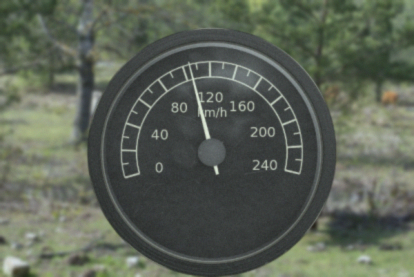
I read 105,km/h
